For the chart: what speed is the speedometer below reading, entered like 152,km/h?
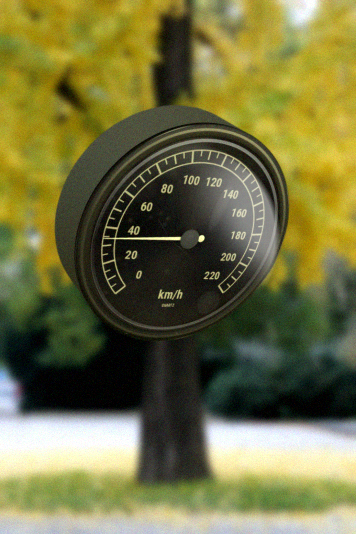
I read 35,km/h
